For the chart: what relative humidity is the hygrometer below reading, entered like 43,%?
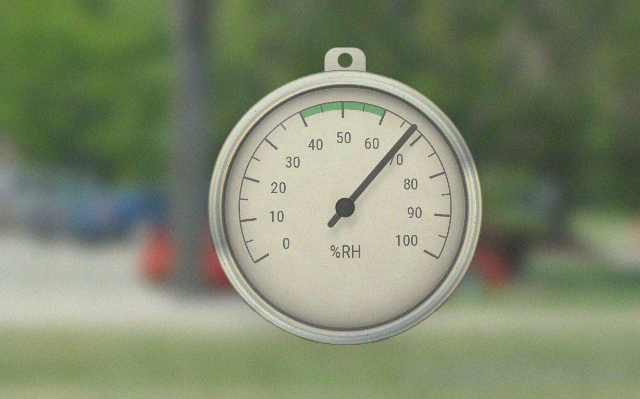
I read 67.5,%
